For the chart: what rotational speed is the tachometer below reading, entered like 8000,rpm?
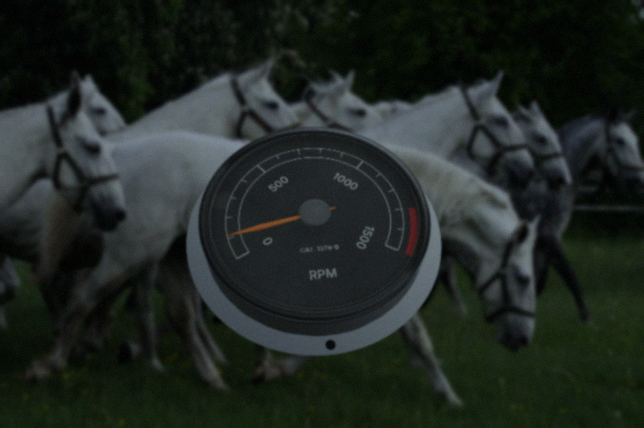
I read 100,rpm
